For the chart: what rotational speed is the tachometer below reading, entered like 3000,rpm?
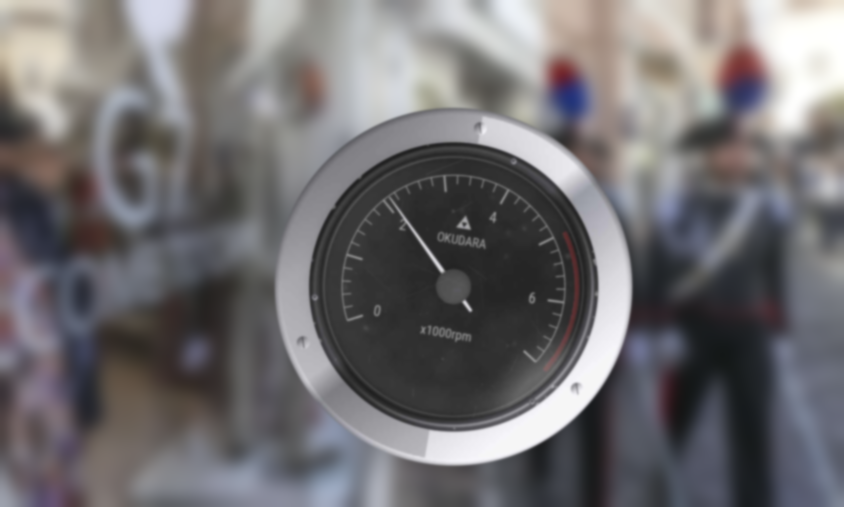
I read 2100,rpm
